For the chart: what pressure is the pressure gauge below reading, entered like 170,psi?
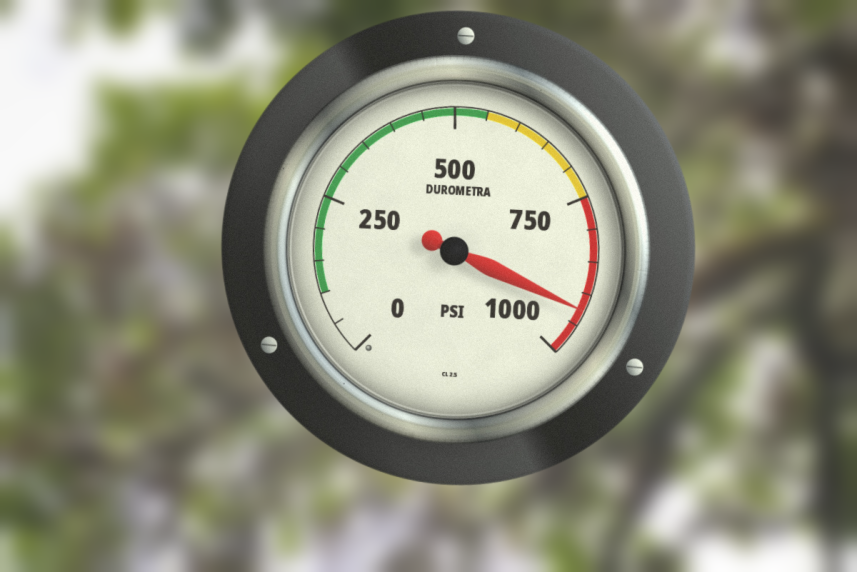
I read 925,psi
